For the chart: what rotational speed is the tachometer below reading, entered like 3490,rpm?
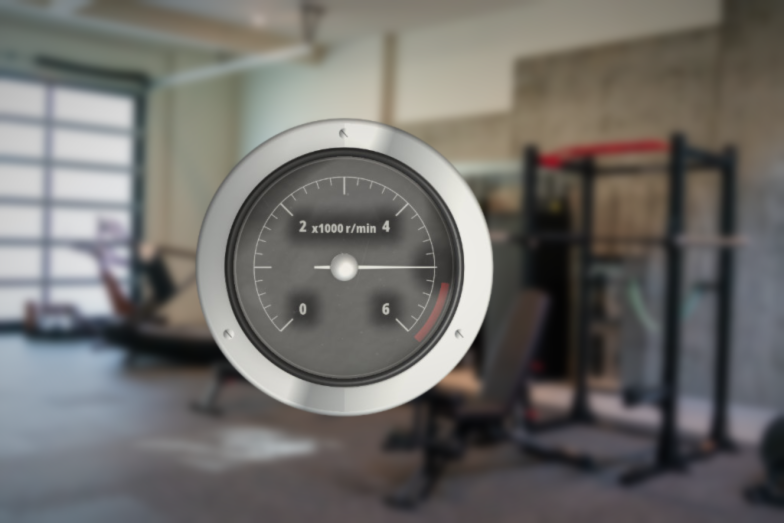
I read 5000,rpm
